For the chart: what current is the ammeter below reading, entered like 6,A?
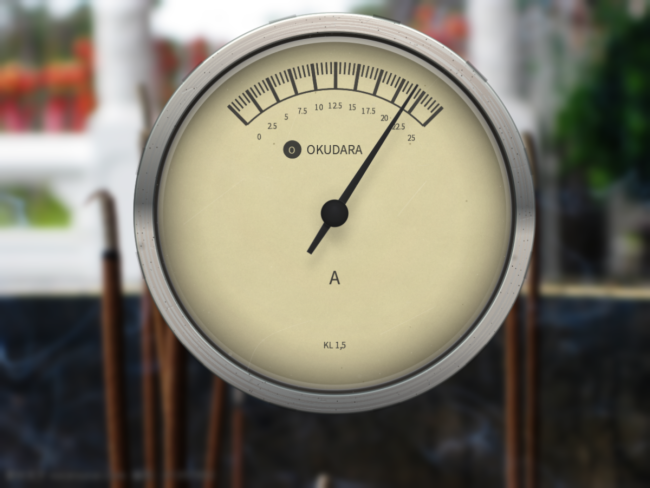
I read 21.5,A
